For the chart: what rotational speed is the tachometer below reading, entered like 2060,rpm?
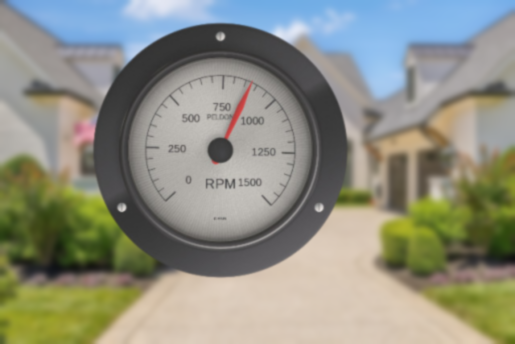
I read 875,rpm
